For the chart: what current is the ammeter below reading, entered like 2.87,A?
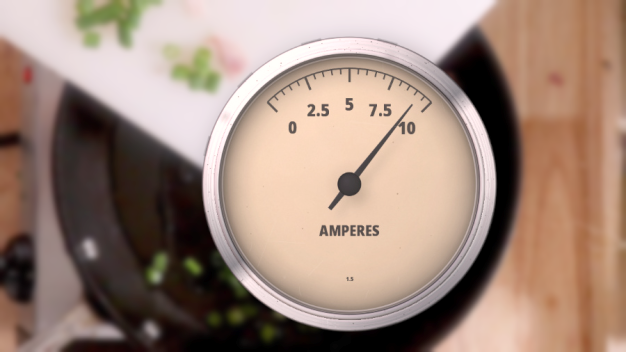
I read 9.25,A
